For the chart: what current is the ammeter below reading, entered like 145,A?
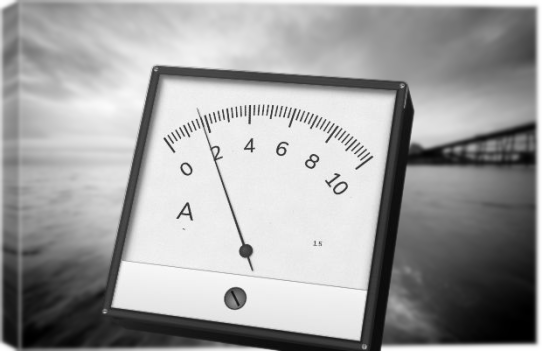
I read 1.8,A
